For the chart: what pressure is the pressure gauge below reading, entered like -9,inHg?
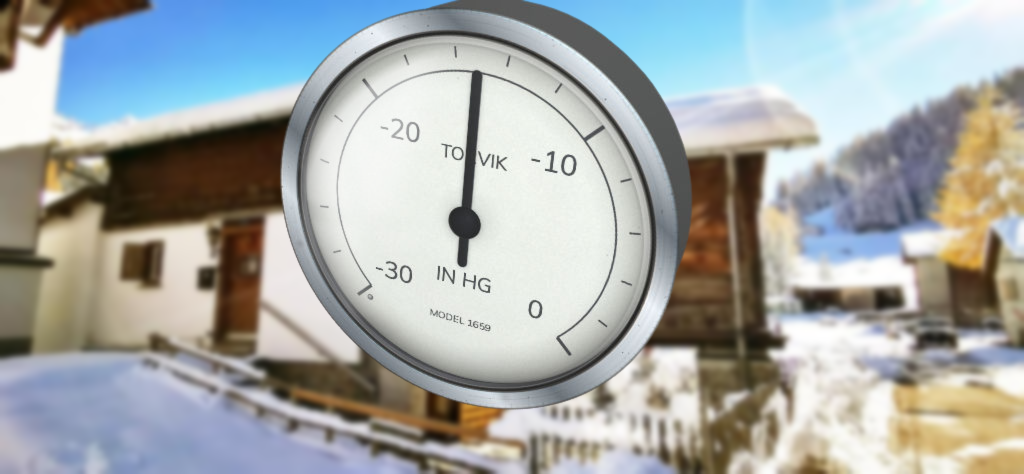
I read -15,inHg
